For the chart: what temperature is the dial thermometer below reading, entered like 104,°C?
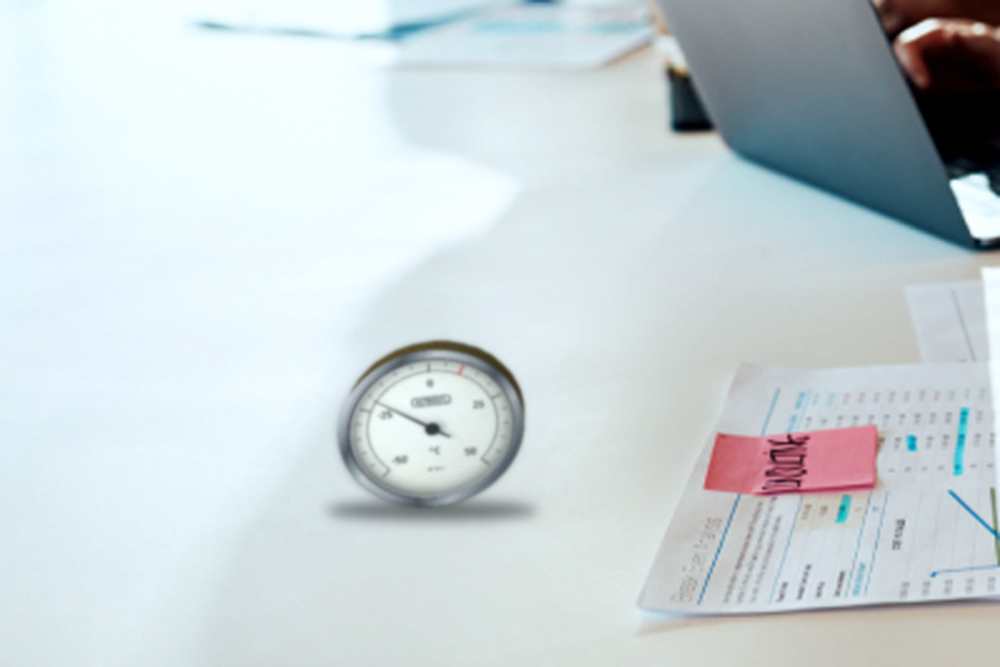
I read -20,°C
